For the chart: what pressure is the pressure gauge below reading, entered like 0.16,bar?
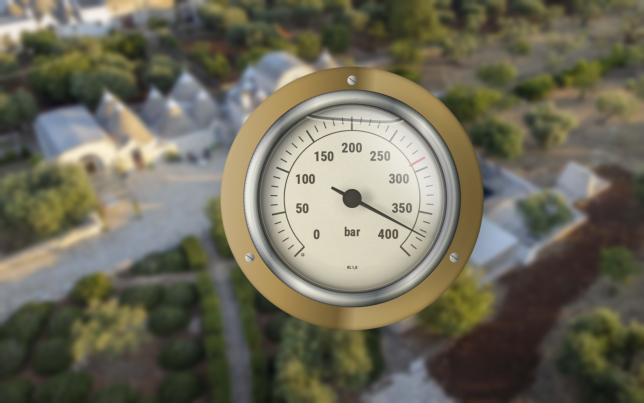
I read 375,bar
